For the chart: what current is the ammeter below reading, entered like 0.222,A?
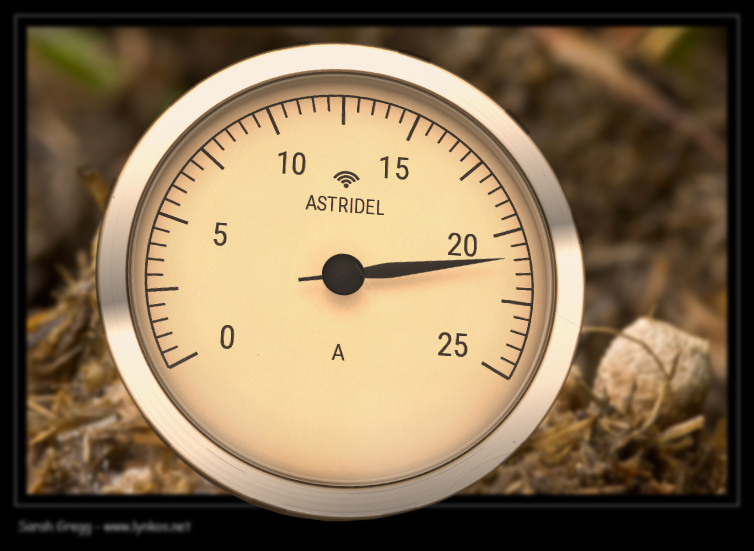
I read 21,A
